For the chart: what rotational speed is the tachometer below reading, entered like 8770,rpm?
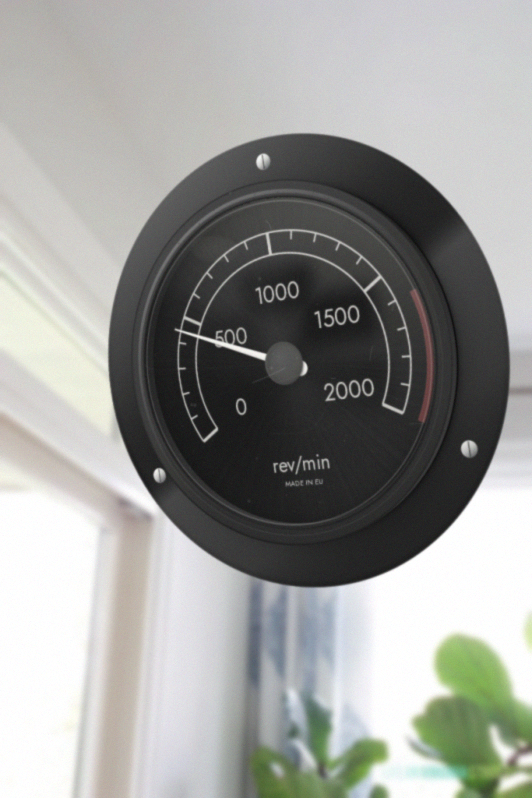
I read 450,rpm
